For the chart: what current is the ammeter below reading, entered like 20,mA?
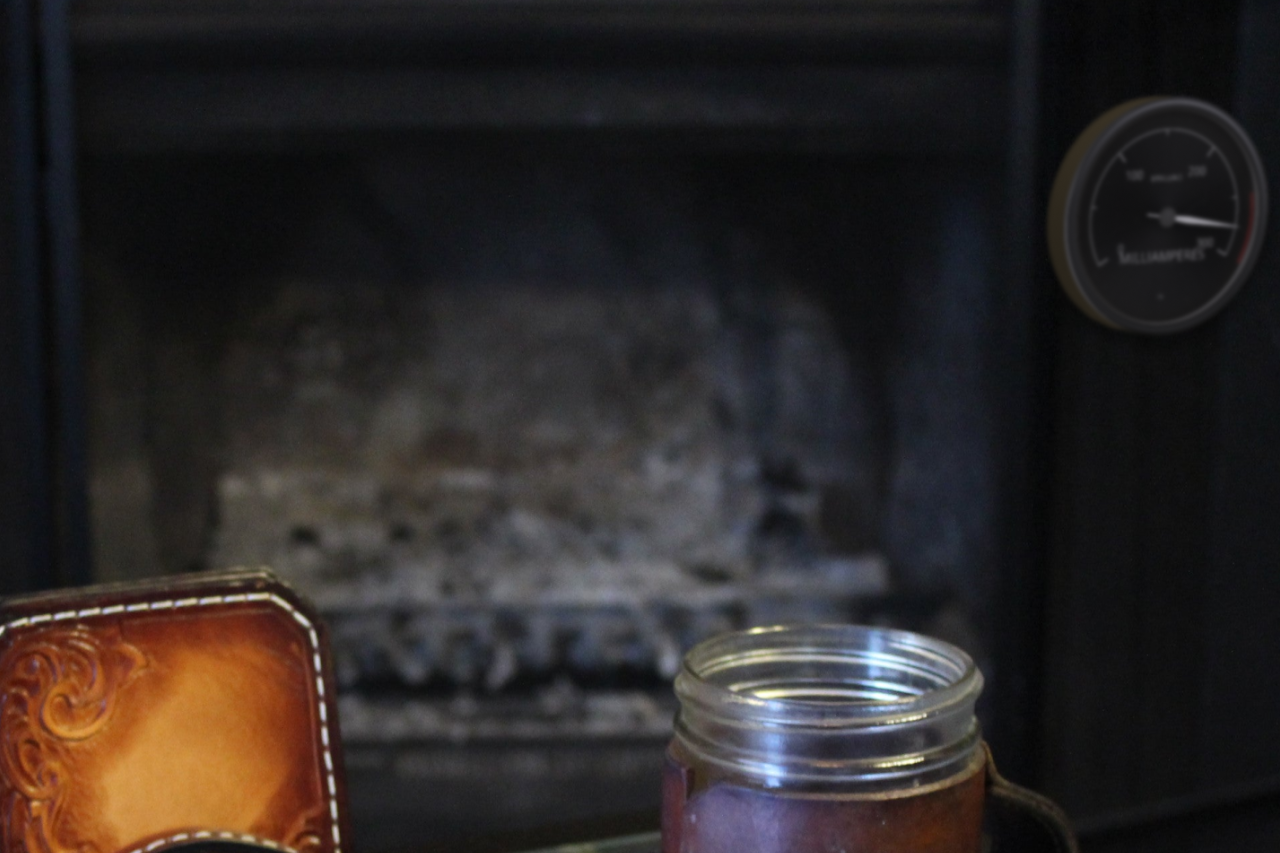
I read 275,mA
